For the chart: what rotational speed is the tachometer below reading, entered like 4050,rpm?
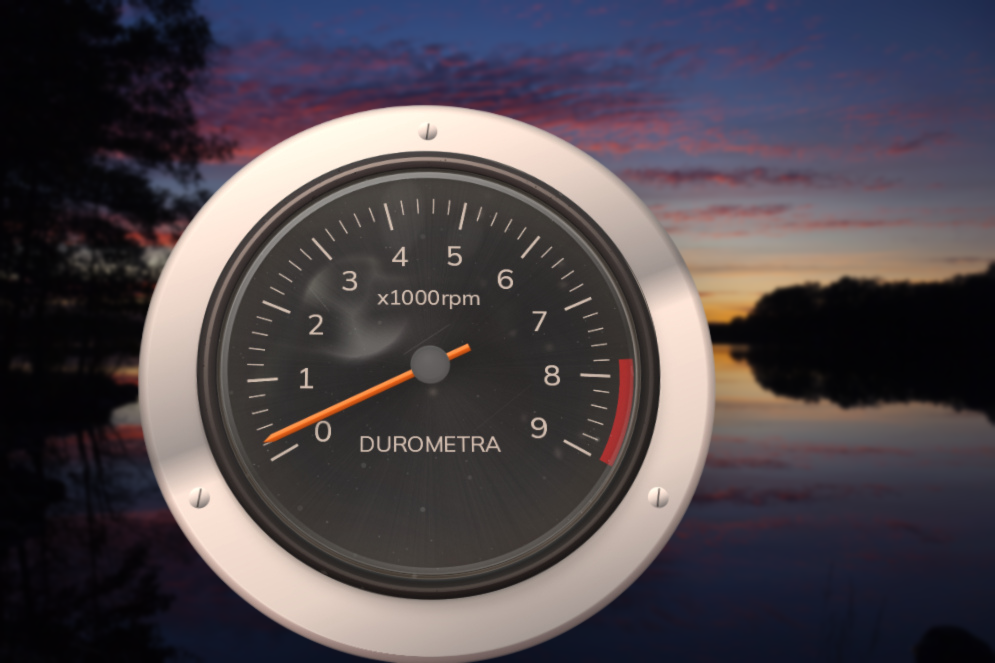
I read 200,rpm
